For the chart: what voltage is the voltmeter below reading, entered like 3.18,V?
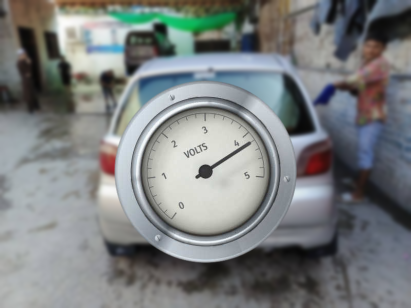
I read 4.2,V
